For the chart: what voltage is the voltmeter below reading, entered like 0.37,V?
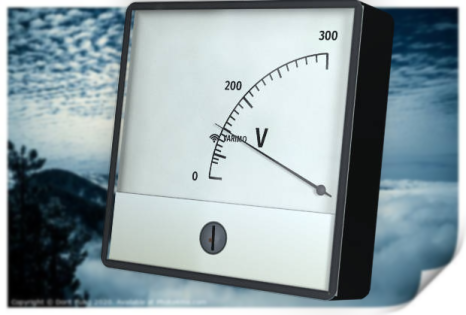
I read 150,V
